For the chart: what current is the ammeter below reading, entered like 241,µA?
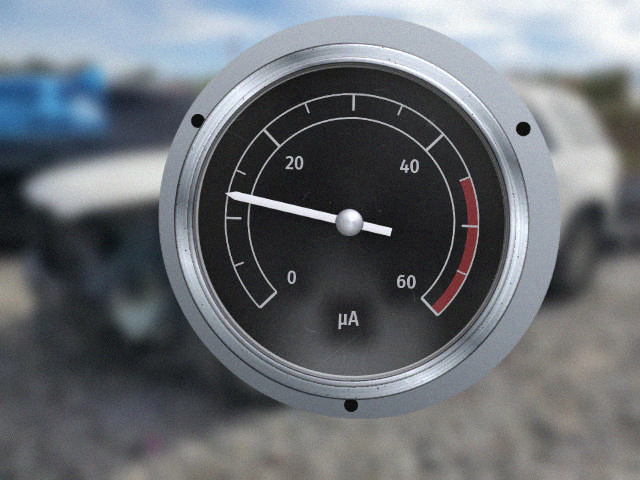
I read 12.5,µA
